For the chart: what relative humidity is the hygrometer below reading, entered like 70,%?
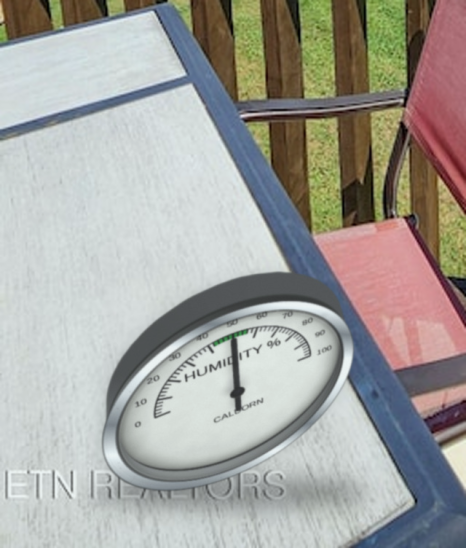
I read 50,%
